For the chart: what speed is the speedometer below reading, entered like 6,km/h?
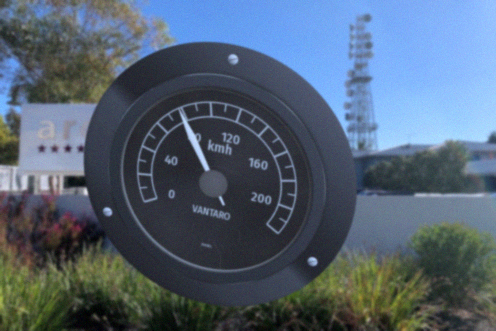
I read 80,km/h
